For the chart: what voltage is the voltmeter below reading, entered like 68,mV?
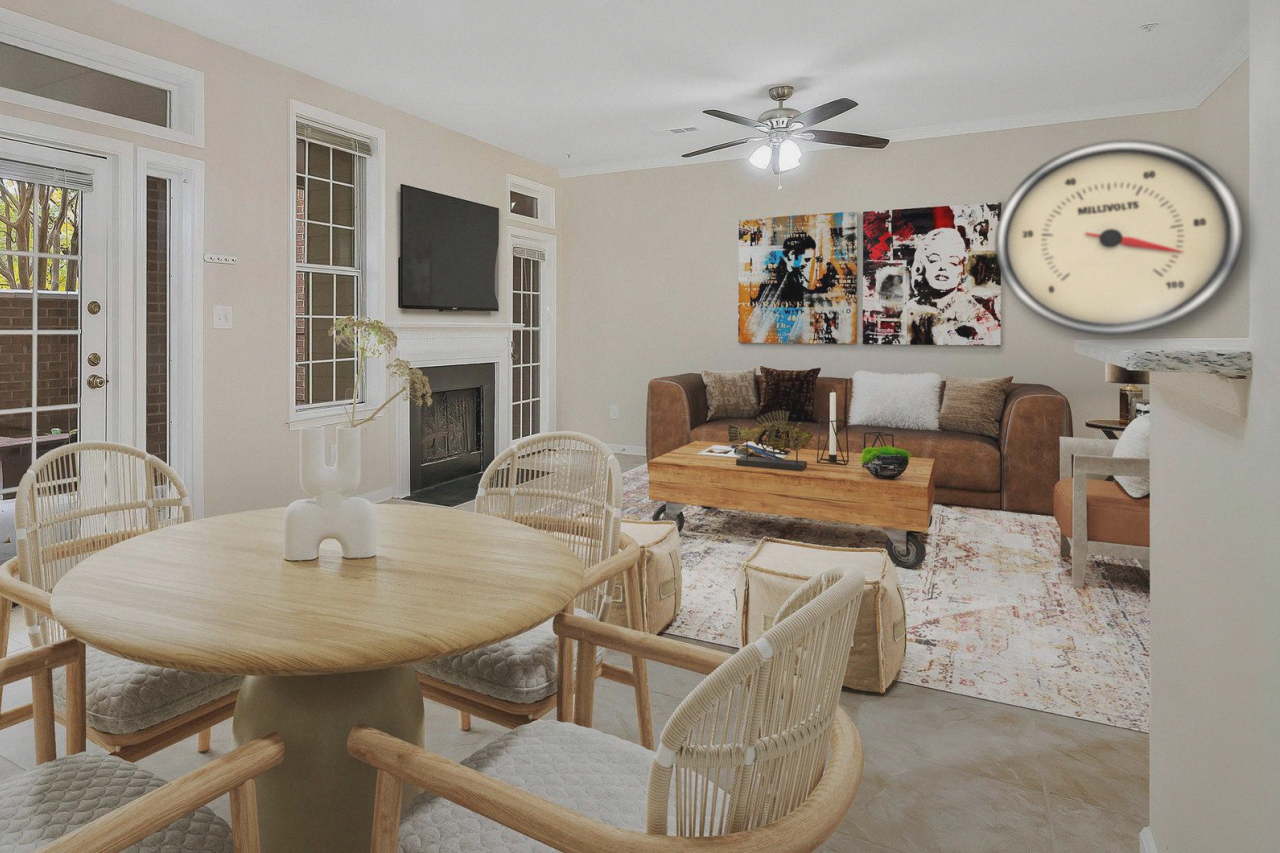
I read 90,mV
